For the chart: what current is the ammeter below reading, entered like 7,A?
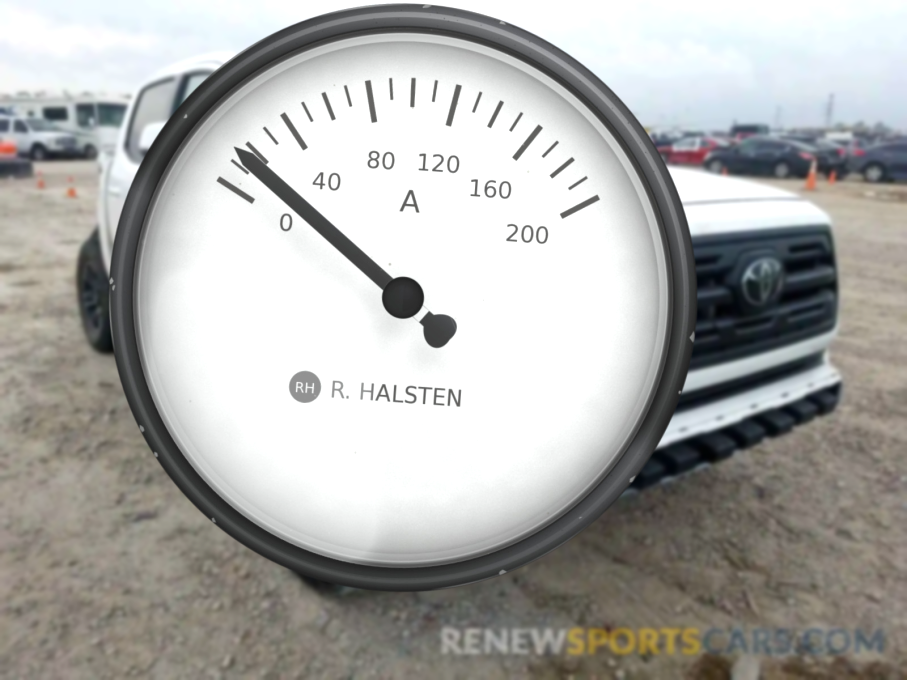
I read 15,A
